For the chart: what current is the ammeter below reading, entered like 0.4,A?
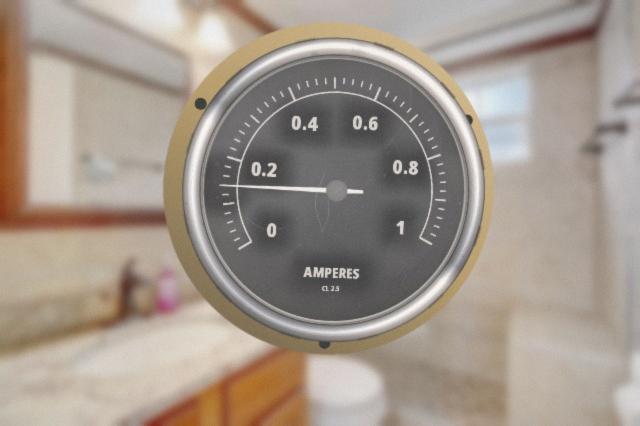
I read 0.14,A
